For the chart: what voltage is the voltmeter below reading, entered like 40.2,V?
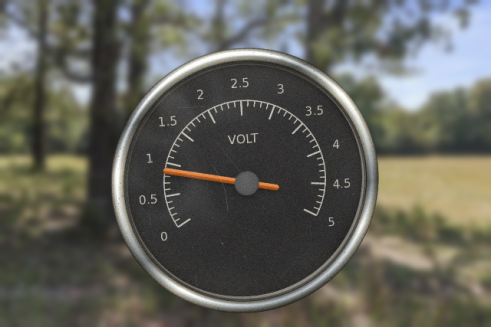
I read 0.9,V
